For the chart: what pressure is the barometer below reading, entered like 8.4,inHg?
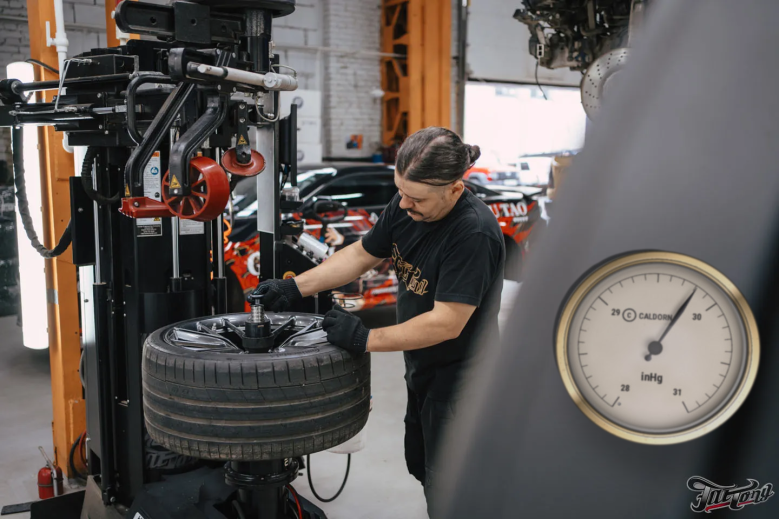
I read 29.8,inHg
